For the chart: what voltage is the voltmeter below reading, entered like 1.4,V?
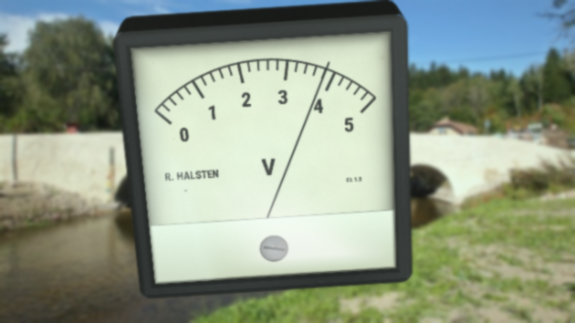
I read 3.8,V
